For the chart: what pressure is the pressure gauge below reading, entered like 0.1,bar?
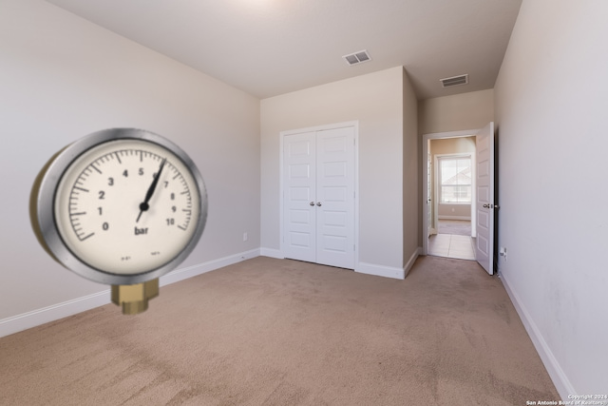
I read 6,bar
